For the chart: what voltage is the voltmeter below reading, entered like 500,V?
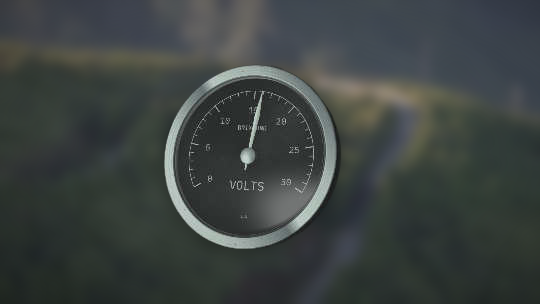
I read 16,V
